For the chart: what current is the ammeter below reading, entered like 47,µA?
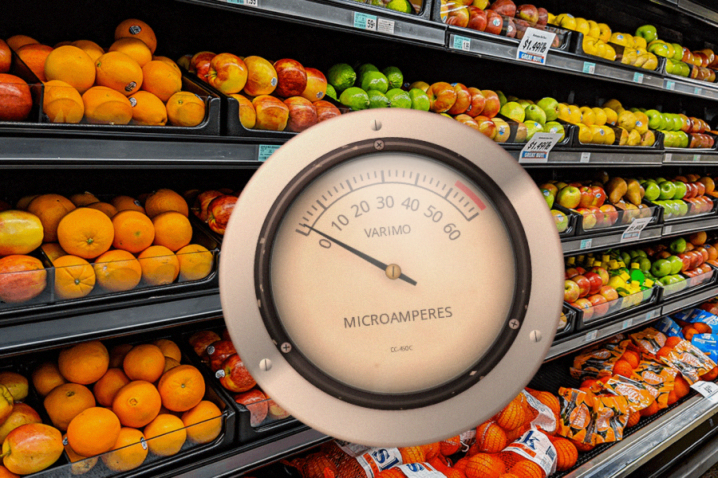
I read 2,µA
